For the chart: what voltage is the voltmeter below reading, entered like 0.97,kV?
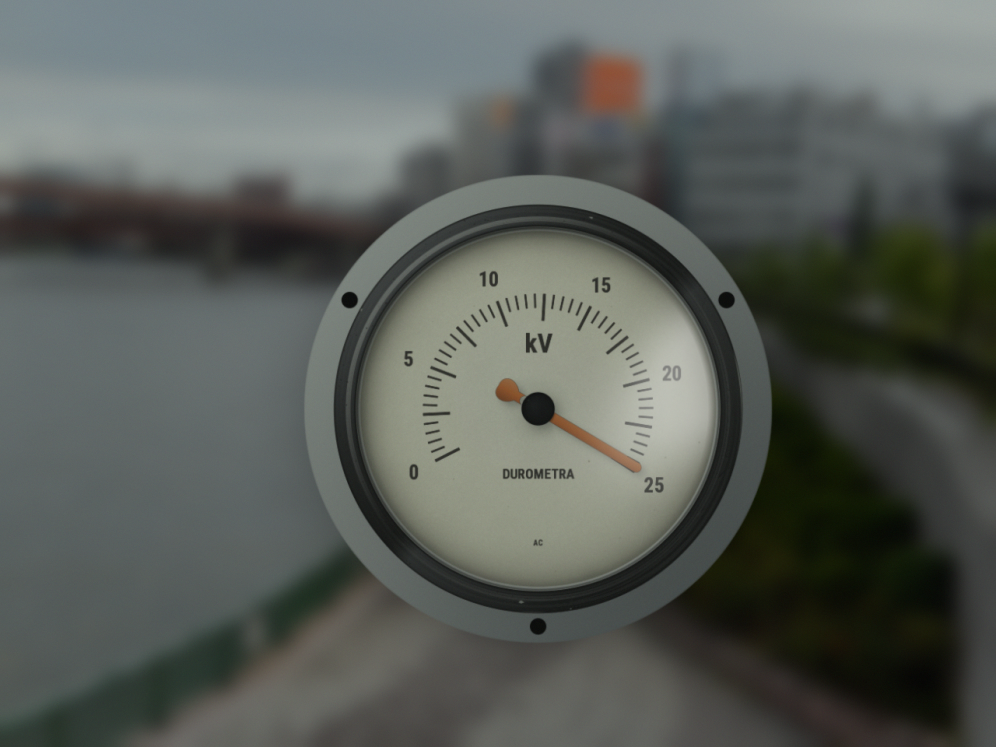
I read 24.75,kV
